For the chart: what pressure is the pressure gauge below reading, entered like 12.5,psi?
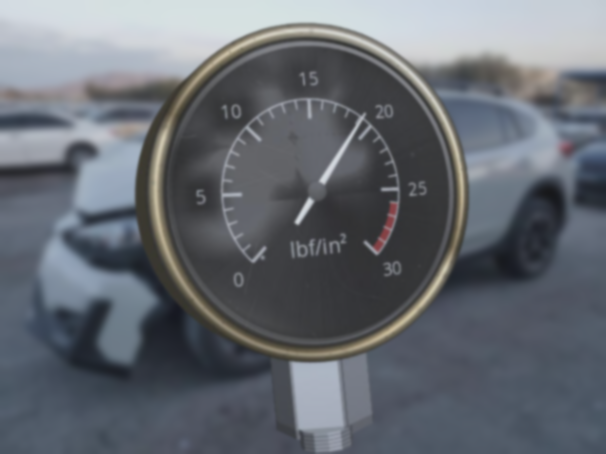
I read 19,psi
